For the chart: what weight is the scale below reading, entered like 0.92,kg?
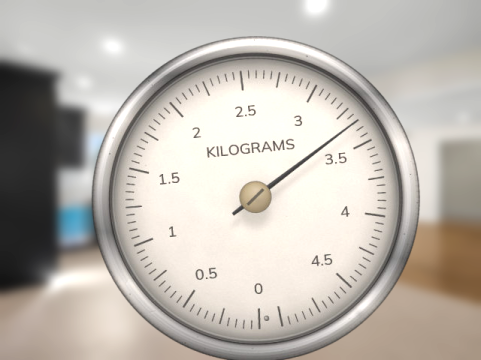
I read 3.35,kg
